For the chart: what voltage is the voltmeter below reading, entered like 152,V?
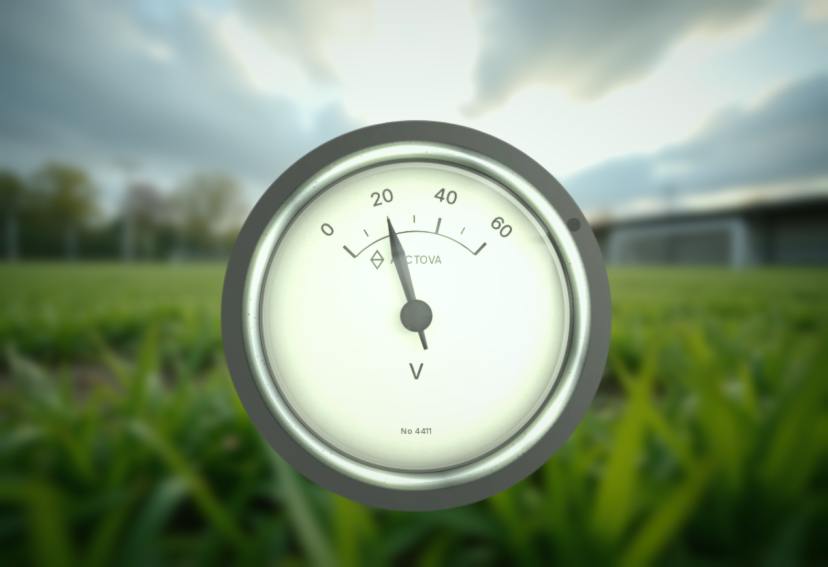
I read 20,V
